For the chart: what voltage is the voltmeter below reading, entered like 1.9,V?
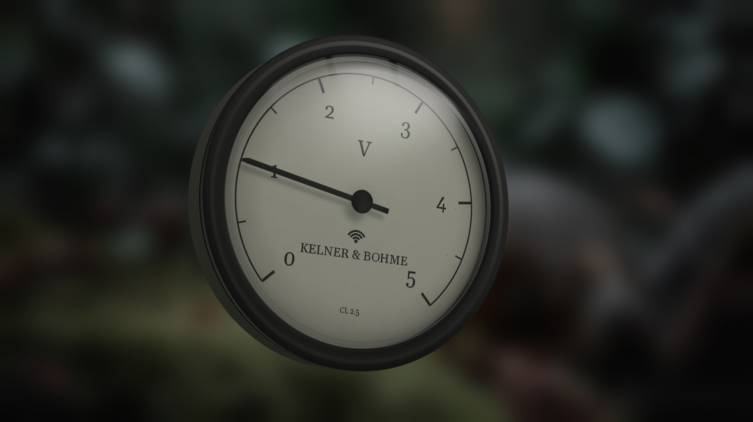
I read 1,V
